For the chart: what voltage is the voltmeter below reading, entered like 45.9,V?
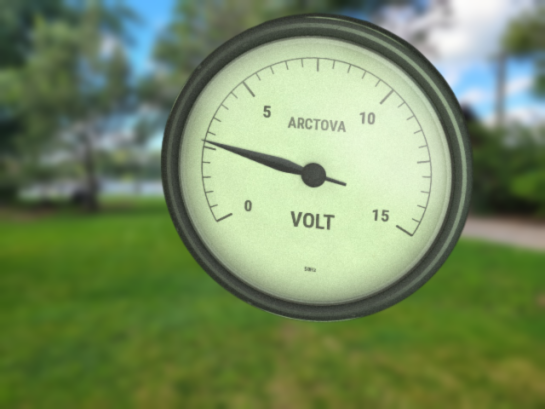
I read 2.75,V
